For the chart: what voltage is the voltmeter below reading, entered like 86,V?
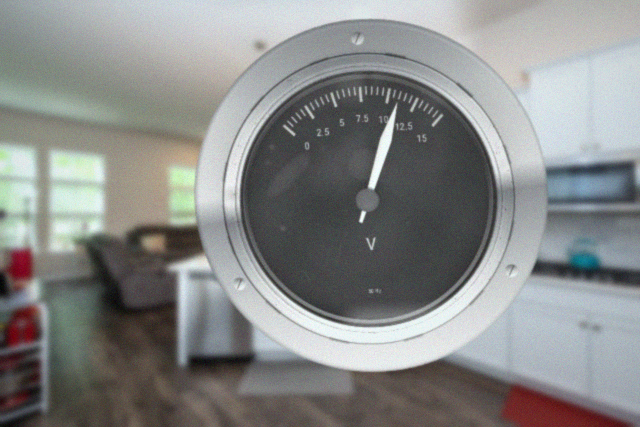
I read 11,V
